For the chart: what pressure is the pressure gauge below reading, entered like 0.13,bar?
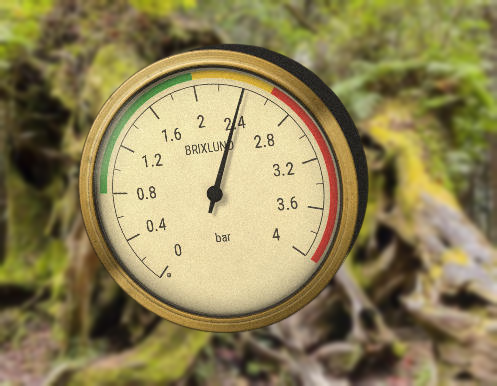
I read 2.4,bar
